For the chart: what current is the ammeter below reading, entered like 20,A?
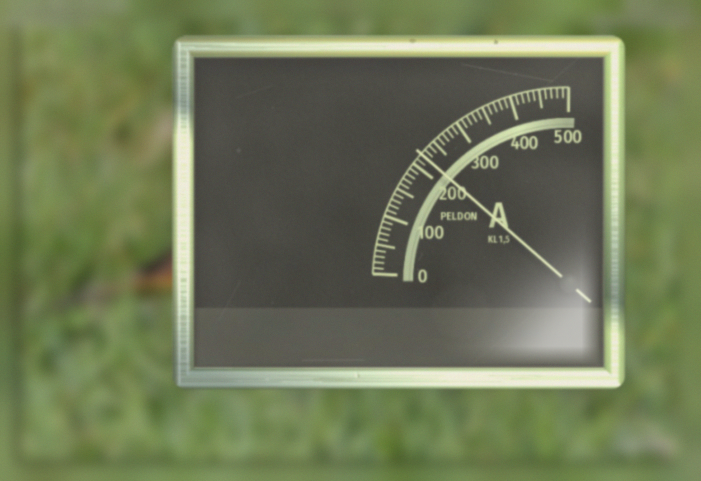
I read 220,A
